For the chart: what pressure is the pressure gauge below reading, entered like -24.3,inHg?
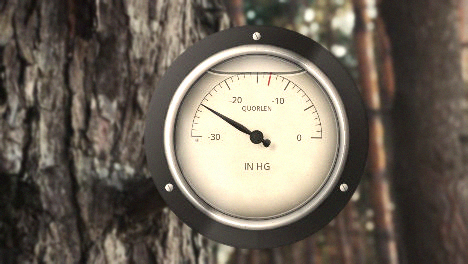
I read -25,inHg
